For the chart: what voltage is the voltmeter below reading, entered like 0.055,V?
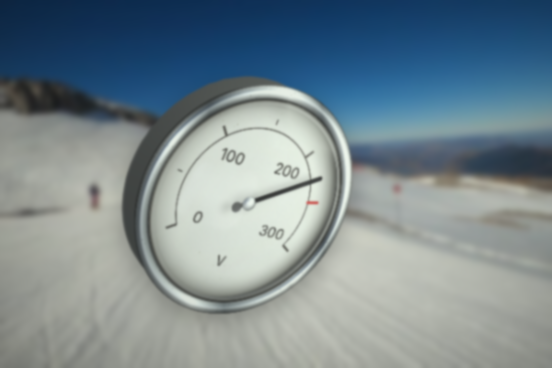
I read 225,V
